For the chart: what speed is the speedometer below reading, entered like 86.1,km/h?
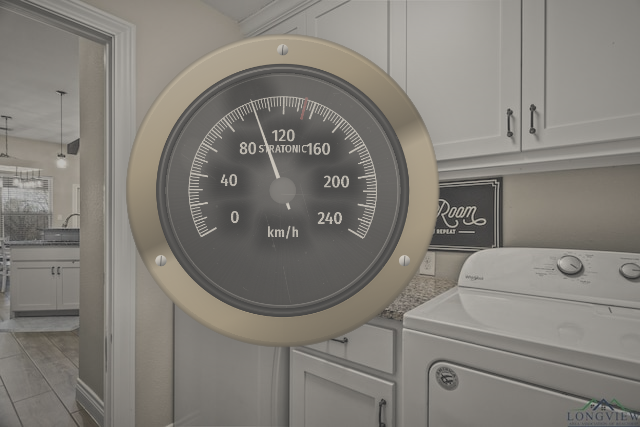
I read 100,km/h
